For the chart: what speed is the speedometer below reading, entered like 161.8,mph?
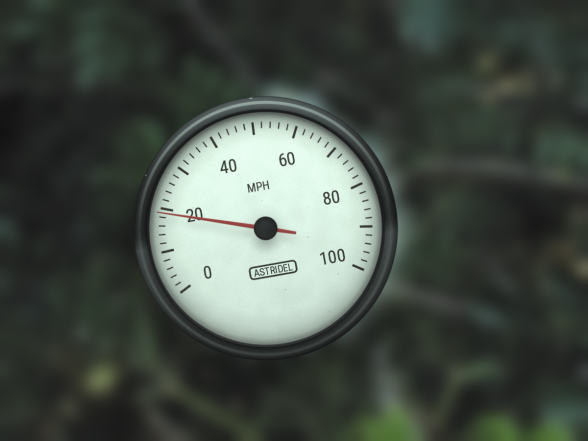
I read 19,mph
